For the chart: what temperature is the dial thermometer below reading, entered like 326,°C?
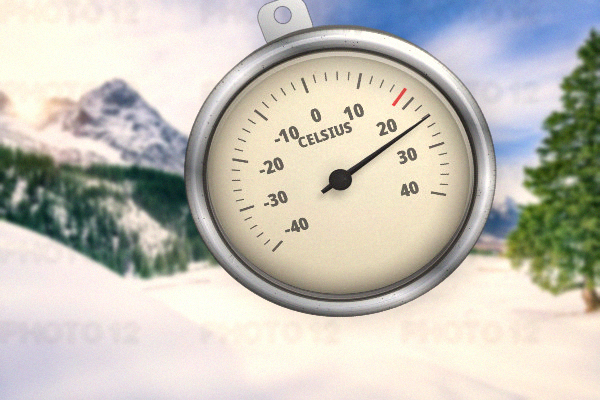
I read 24,°C
